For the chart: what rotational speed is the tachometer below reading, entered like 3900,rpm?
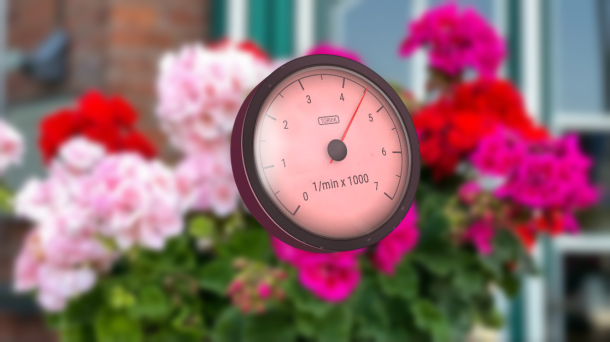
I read 4500,rpm
